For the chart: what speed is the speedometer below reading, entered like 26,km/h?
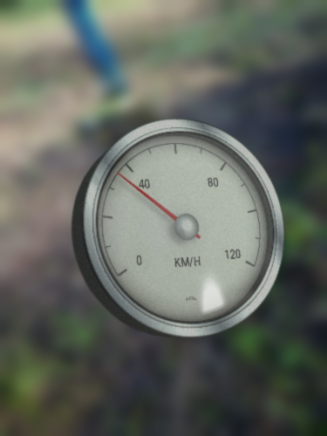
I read 35,km/h
